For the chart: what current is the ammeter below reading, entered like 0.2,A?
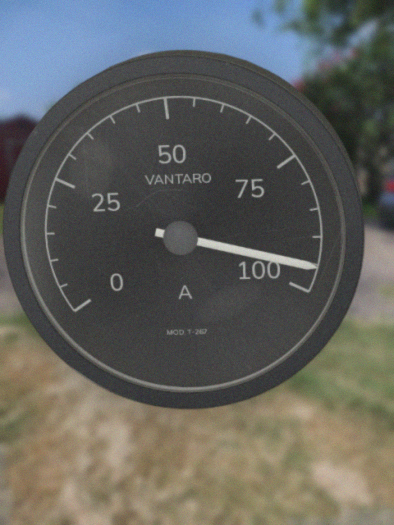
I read 95,A
